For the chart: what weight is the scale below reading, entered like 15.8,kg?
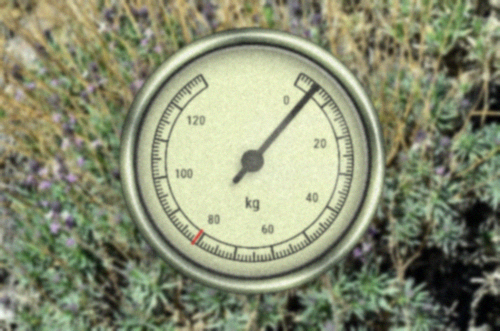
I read 5,kg
